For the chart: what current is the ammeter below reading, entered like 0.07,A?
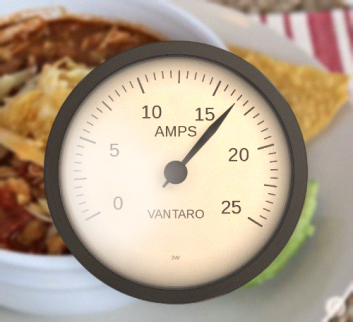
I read 16.5,A
